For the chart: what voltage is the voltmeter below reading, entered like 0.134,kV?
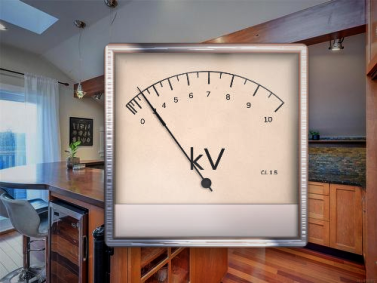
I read 3,kV
